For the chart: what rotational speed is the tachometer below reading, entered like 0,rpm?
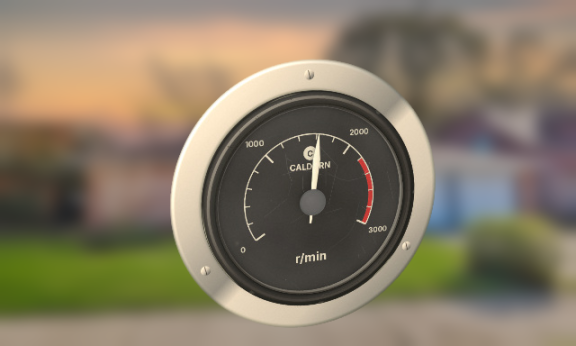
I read 1600,rpm
